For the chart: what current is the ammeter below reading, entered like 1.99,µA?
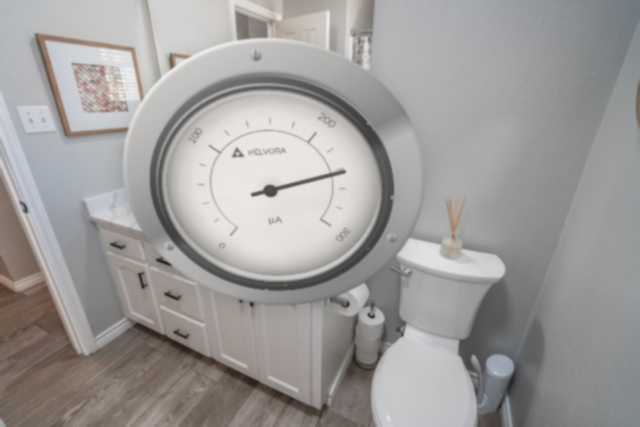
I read 240,µA
